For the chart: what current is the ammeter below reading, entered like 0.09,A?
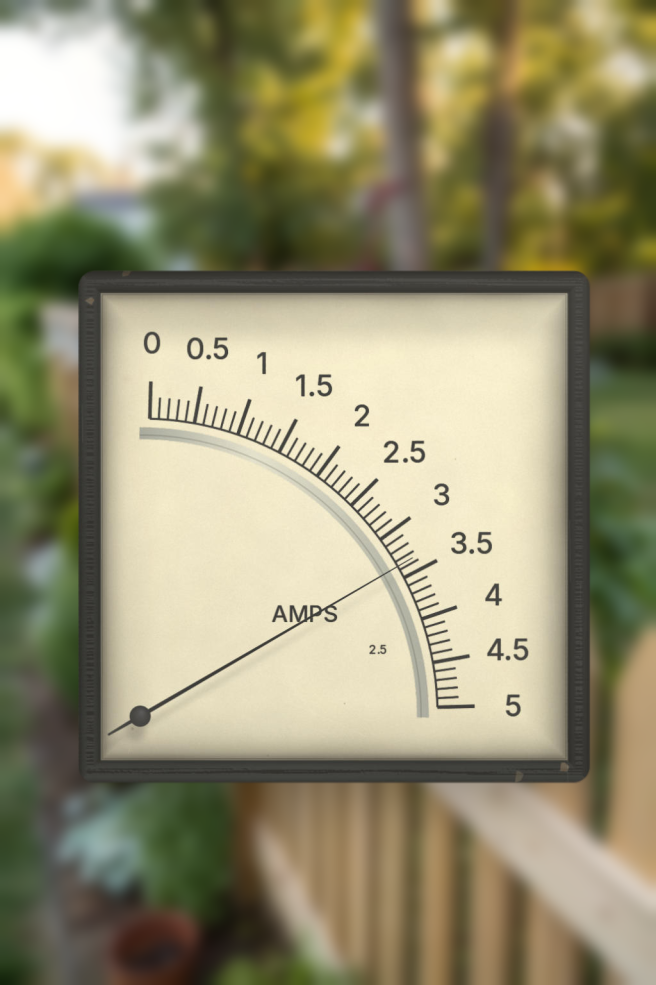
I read 3.35,A
